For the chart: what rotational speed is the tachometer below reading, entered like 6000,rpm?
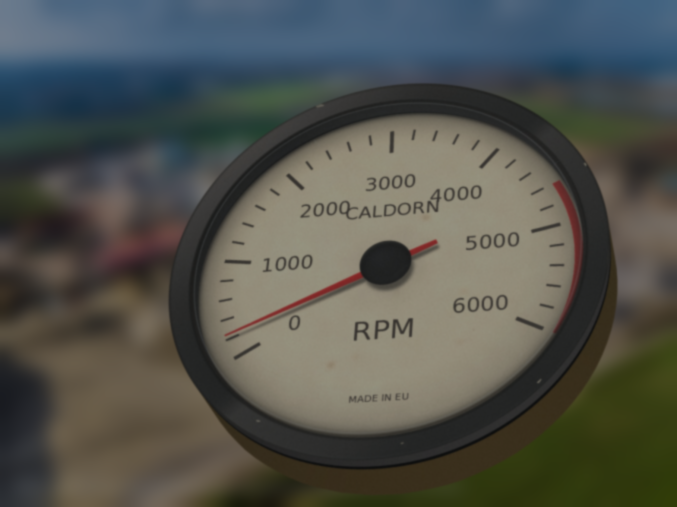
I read 200,rpm
